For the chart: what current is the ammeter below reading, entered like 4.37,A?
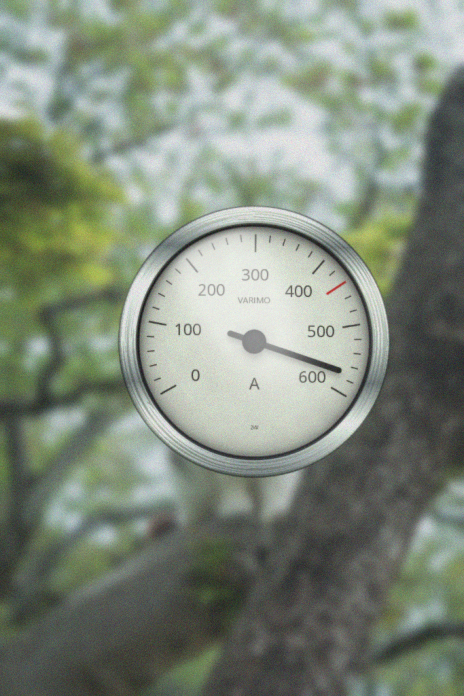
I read 570,A
